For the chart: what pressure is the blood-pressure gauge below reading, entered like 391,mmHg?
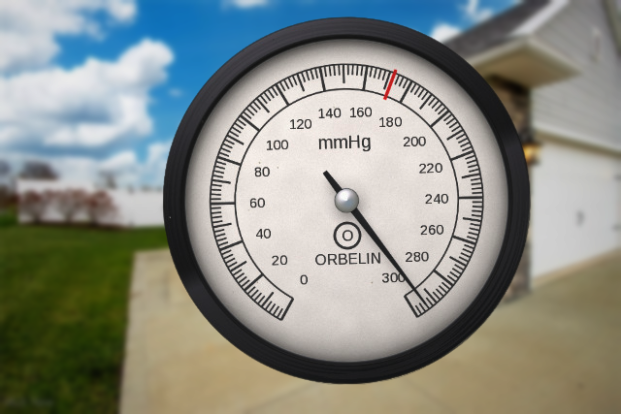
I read 294,mmHg
